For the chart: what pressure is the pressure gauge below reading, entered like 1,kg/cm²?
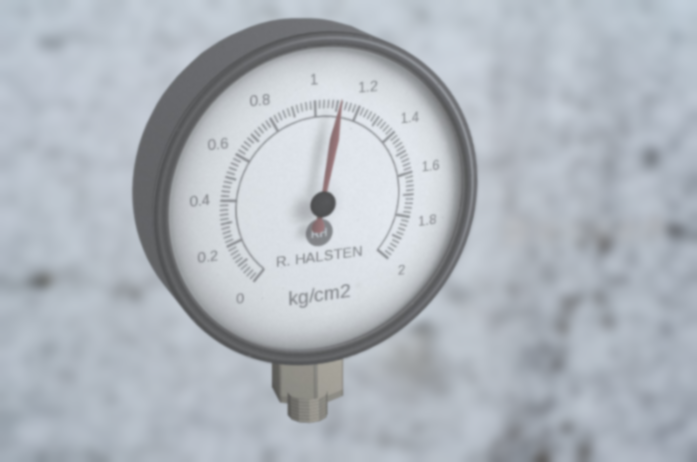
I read 1.1,kg/cm²
